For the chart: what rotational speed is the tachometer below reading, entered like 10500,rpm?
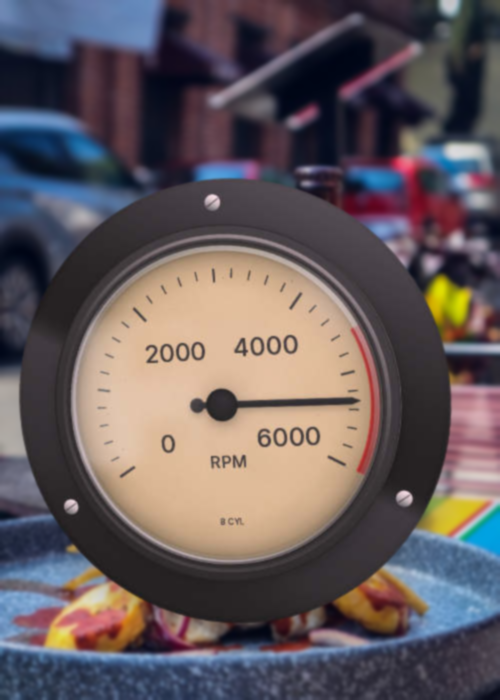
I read 5300,rpm
